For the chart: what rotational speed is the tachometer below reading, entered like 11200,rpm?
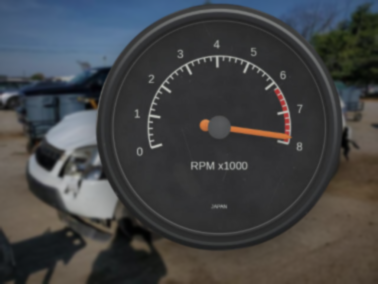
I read 7800,rpm
